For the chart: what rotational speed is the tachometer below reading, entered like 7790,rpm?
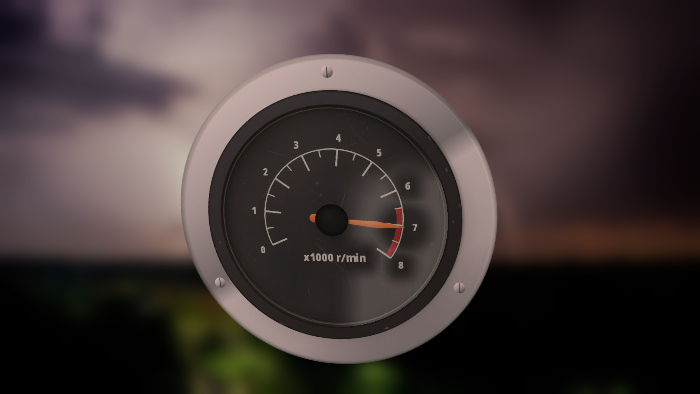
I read 7000,rpm
